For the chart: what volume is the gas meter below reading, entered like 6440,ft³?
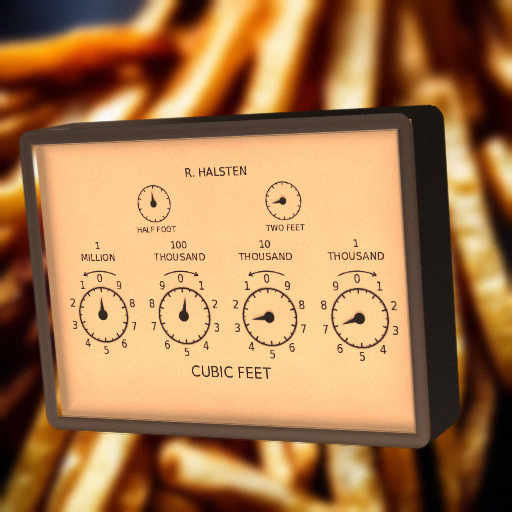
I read 2700,ft³
